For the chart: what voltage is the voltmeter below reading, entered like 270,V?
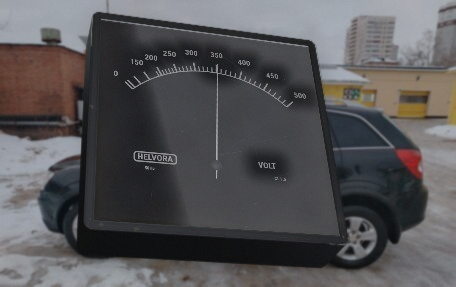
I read 350,V
